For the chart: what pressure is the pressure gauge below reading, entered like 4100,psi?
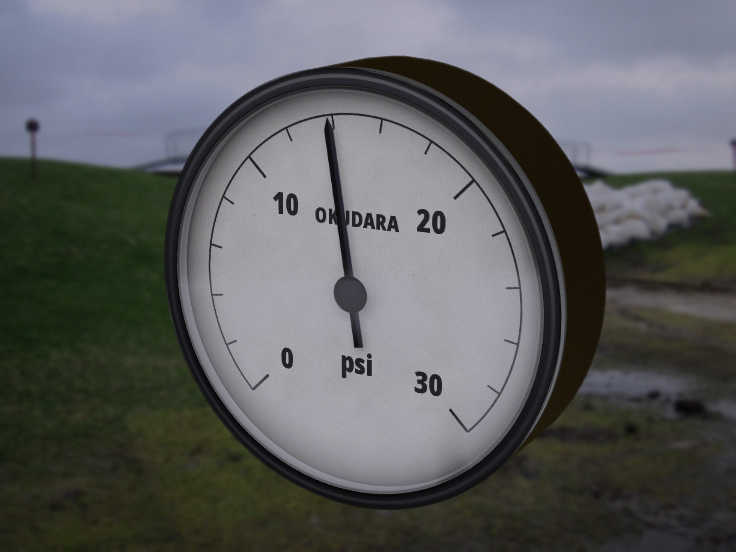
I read 14,psi
